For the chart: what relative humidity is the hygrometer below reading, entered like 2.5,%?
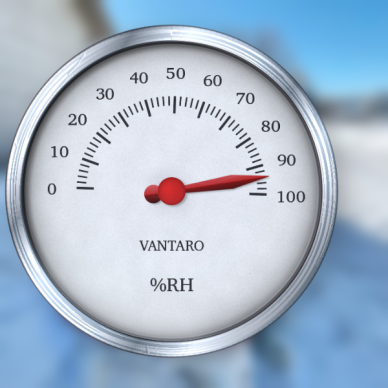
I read 94,%
